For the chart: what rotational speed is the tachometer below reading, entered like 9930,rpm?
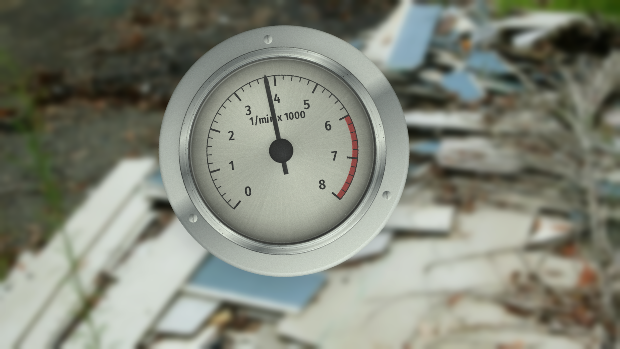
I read 3800,rpm
